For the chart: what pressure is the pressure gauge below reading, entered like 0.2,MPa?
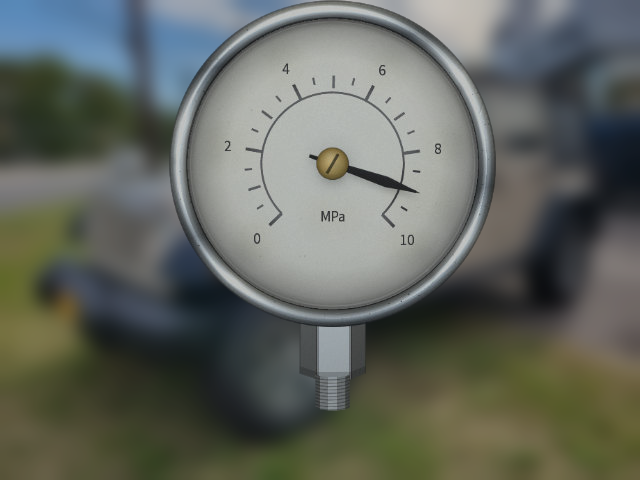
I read 9,MPa
